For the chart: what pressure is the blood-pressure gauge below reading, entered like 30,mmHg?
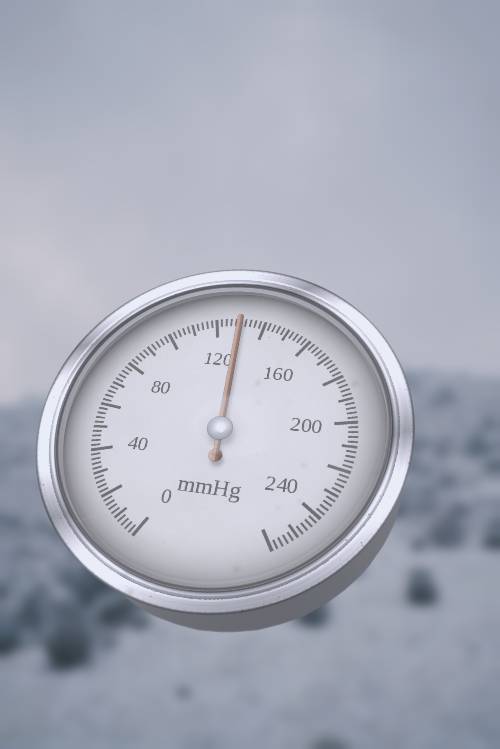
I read 130,mmHg
